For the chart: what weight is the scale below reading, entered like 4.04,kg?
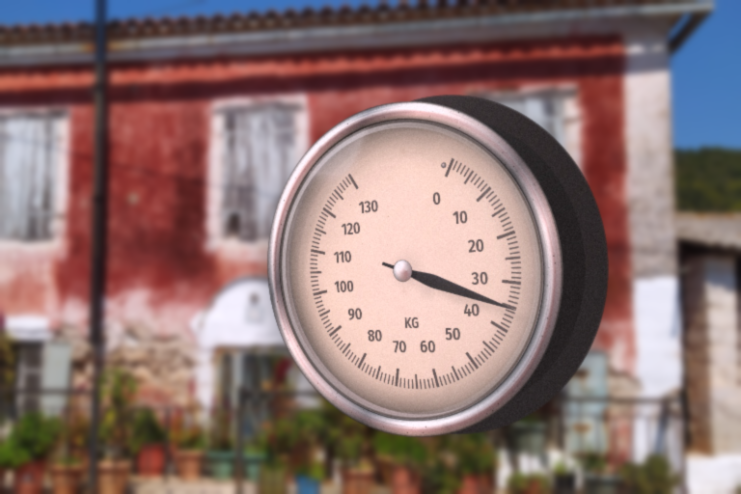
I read 35,kg
